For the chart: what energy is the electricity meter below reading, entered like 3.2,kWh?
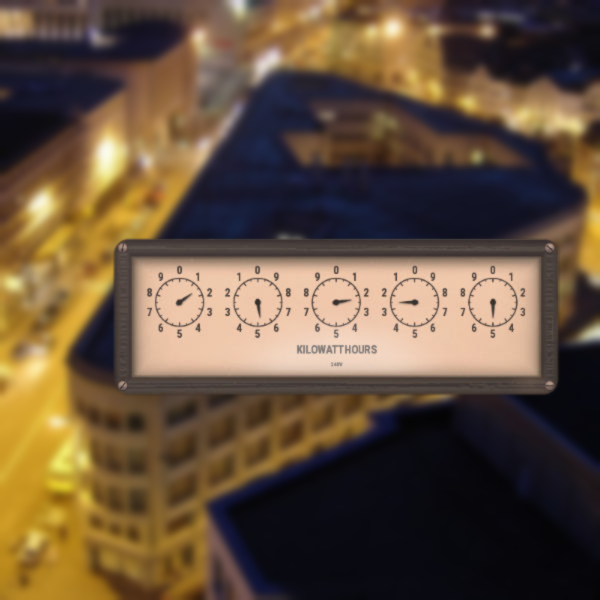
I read 15225,kWh
